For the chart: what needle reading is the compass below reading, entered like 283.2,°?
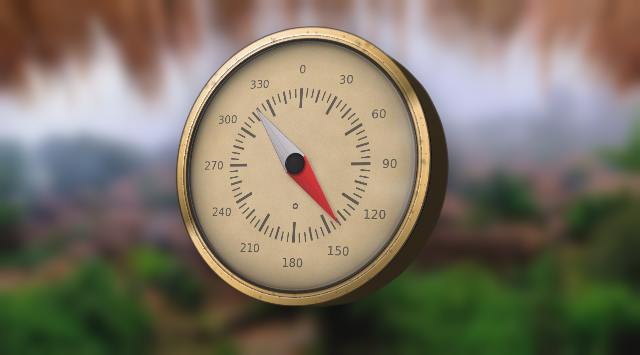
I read 140,°
